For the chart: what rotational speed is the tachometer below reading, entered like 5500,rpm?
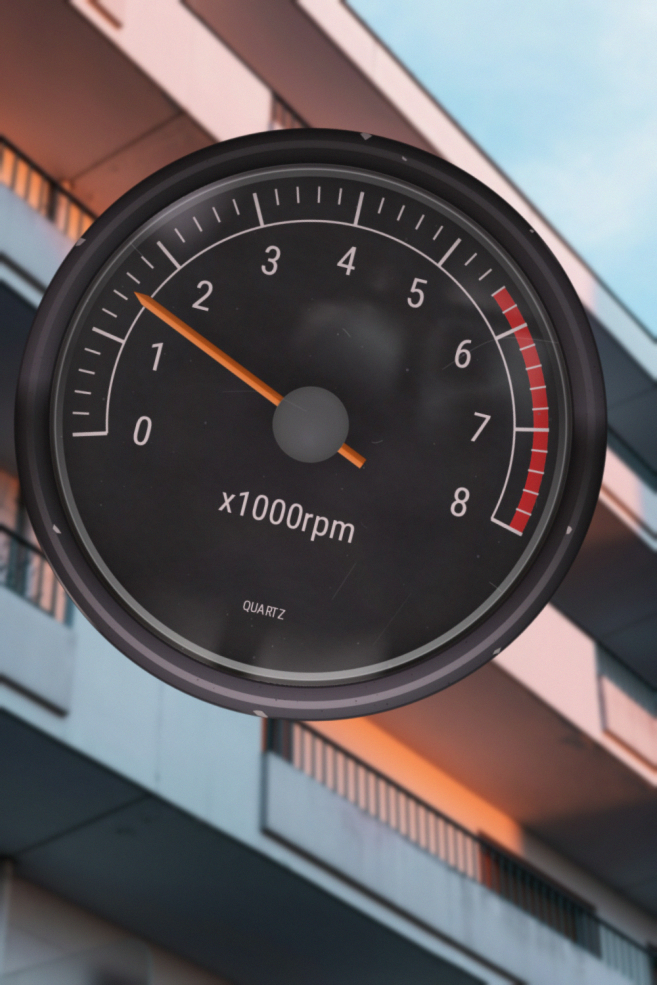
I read 1500,rpm
